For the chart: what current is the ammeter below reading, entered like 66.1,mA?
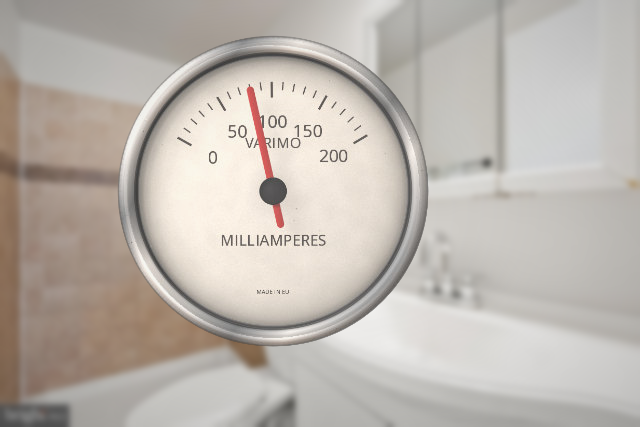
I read 80,mA
